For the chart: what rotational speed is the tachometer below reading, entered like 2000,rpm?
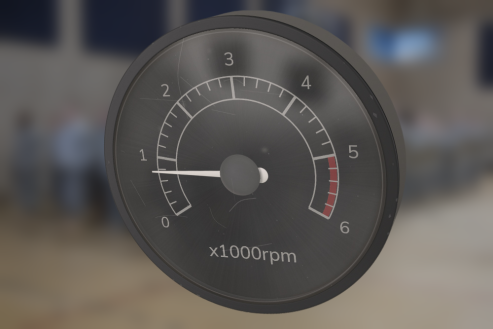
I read 800,rpm
